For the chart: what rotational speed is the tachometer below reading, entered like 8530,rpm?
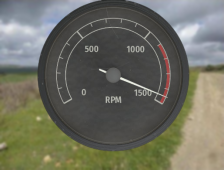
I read 1450,rpm
